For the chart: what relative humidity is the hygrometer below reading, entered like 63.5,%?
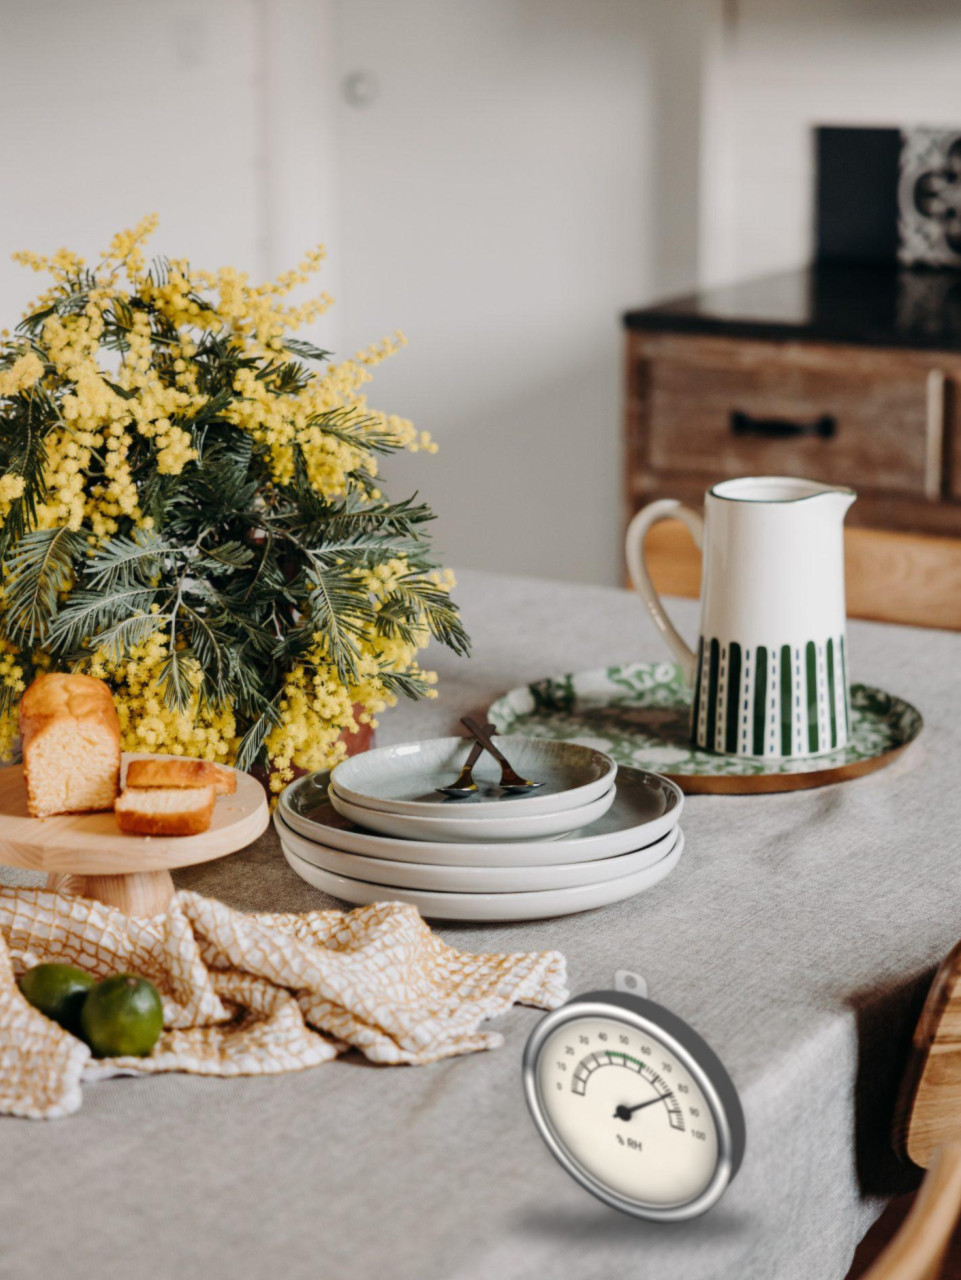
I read 80,%
